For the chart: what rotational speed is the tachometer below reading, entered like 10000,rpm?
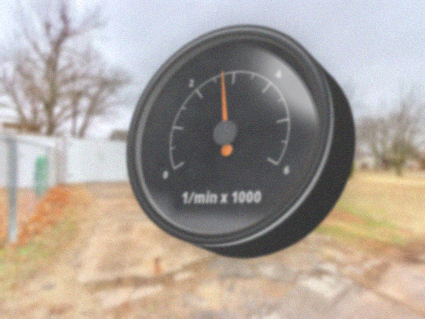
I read 2750,rpm
